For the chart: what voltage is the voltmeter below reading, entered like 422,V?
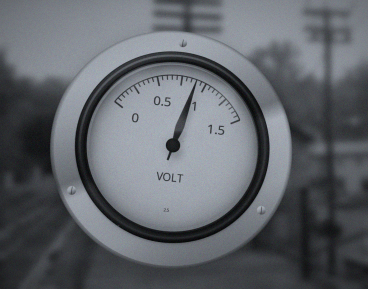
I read 0.9,V
